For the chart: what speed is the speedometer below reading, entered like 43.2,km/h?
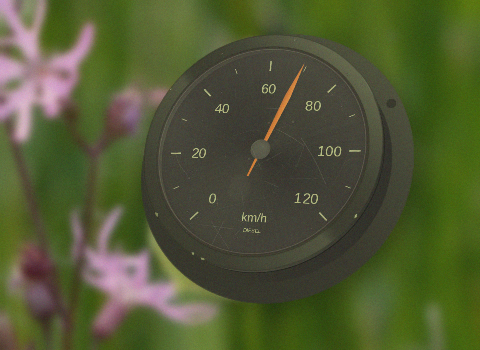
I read 70,km/h
